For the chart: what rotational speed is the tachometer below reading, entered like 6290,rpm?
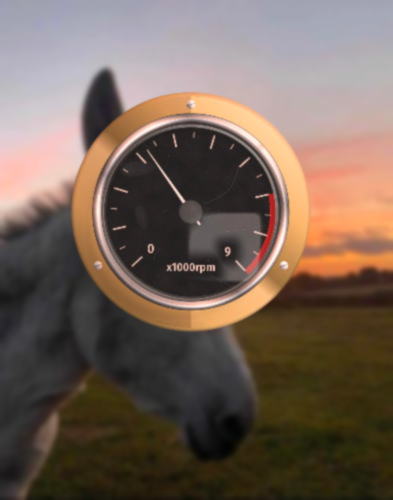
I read 3250,rpm
